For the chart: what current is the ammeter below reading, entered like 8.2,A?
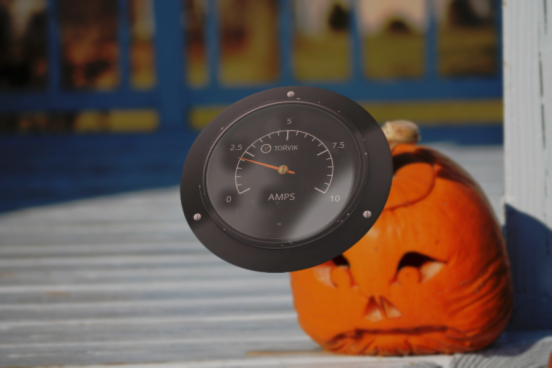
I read 2,A
